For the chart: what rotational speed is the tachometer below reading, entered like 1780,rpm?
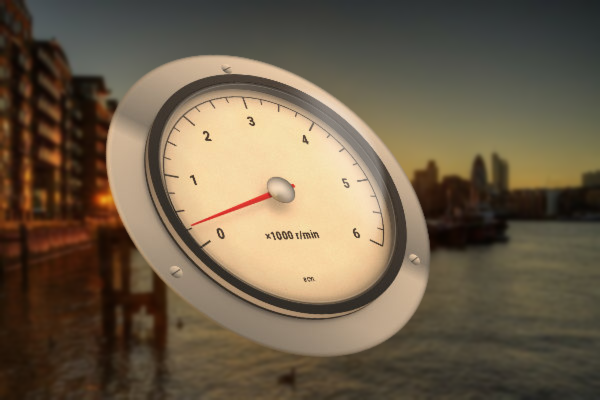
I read 250,rpm
